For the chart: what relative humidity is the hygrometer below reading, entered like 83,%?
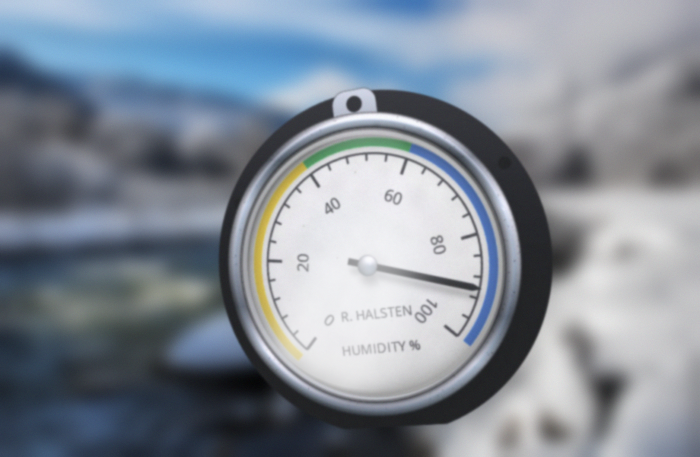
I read 90,%
